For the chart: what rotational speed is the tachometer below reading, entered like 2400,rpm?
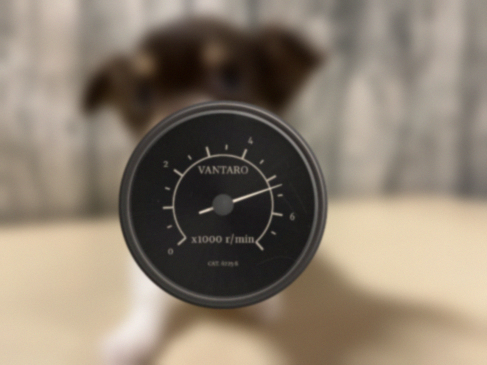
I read 5250,rpm
